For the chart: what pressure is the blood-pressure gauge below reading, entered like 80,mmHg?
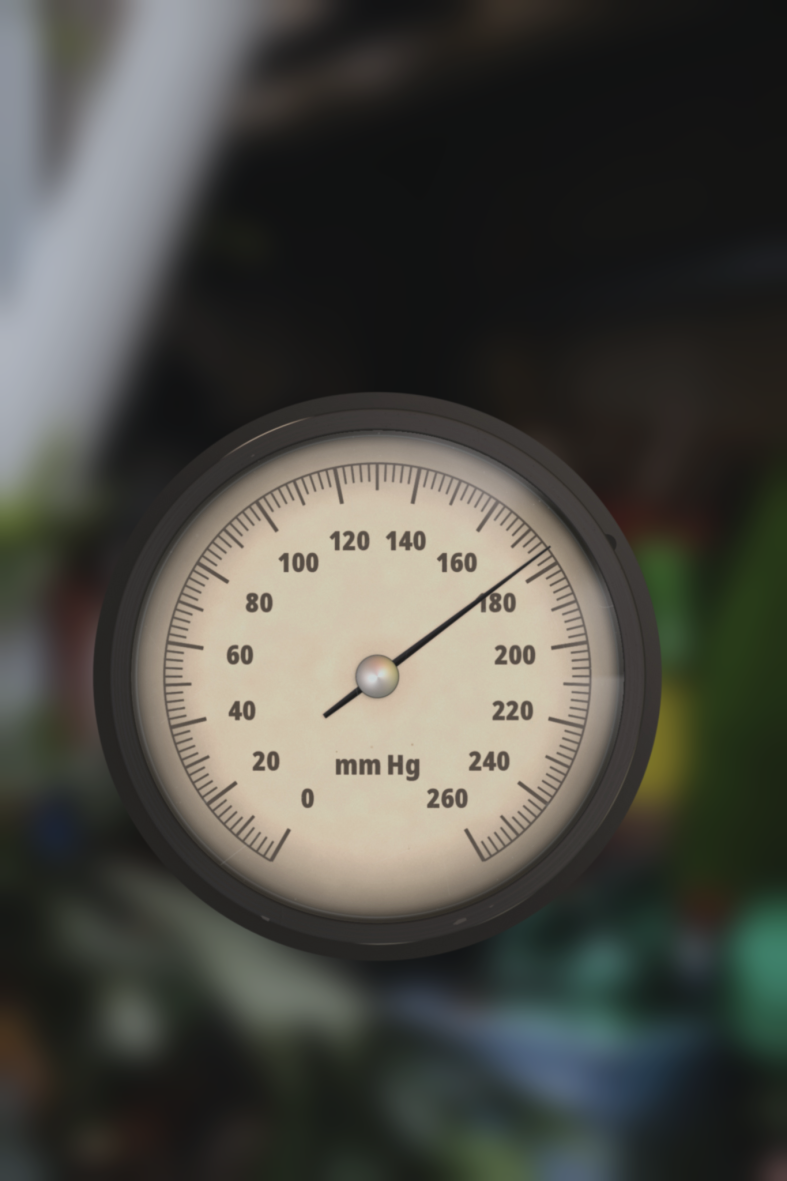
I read 176,mmHg
